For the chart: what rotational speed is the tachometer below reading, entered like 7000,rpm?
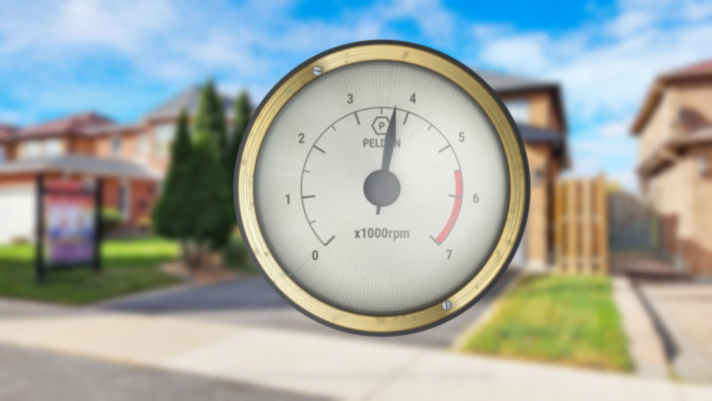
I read 3750,rpm
